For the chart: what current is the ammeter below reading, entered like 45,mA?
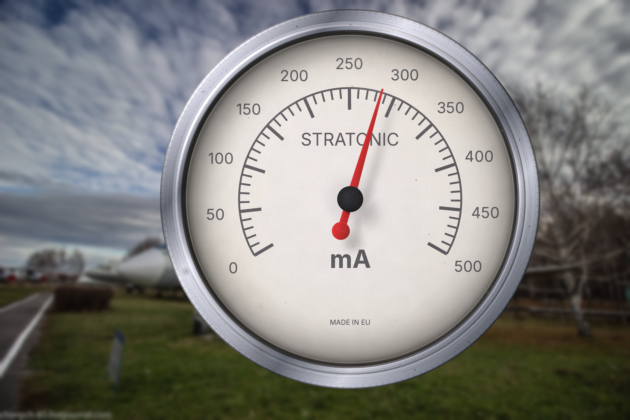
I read 285,mA
